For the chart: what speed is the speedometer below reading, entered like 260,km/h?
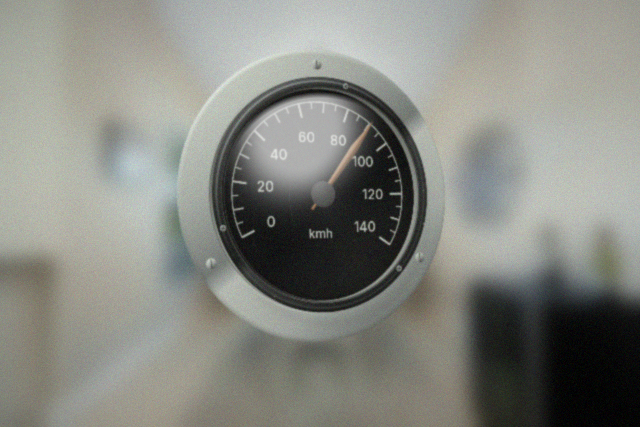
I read 90,km/h
